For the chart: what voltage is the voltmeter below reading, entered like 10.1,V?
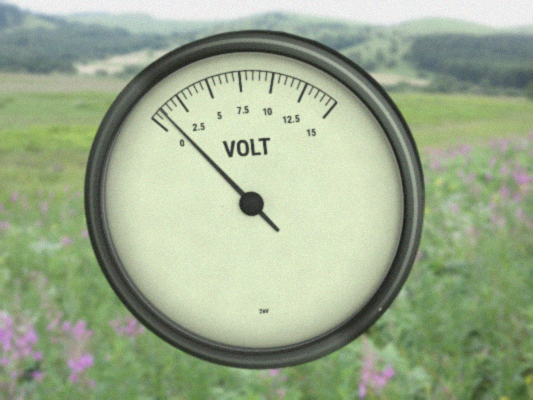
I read 1,V
